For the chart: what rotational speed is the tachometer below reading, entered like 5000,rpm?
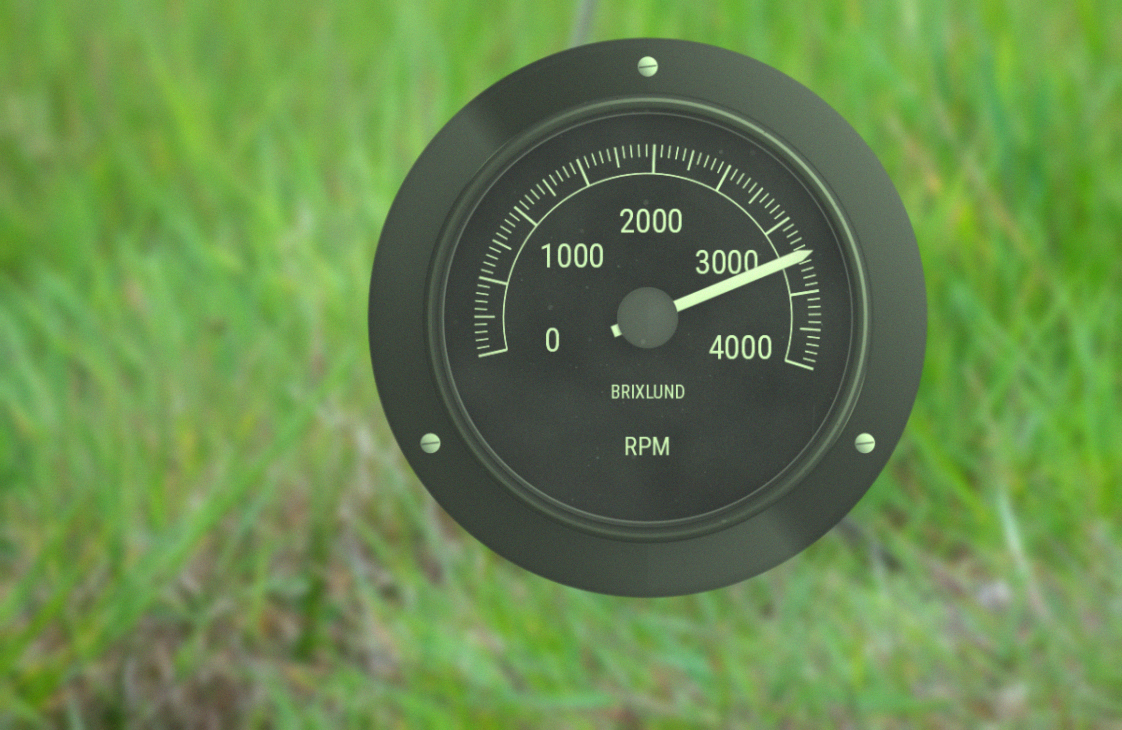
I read 3250,rpm
